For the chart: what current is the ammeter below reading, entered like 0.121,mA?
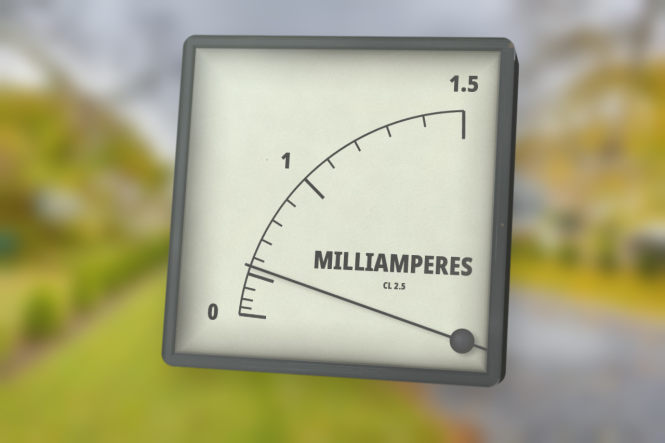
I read 0.55,mA
